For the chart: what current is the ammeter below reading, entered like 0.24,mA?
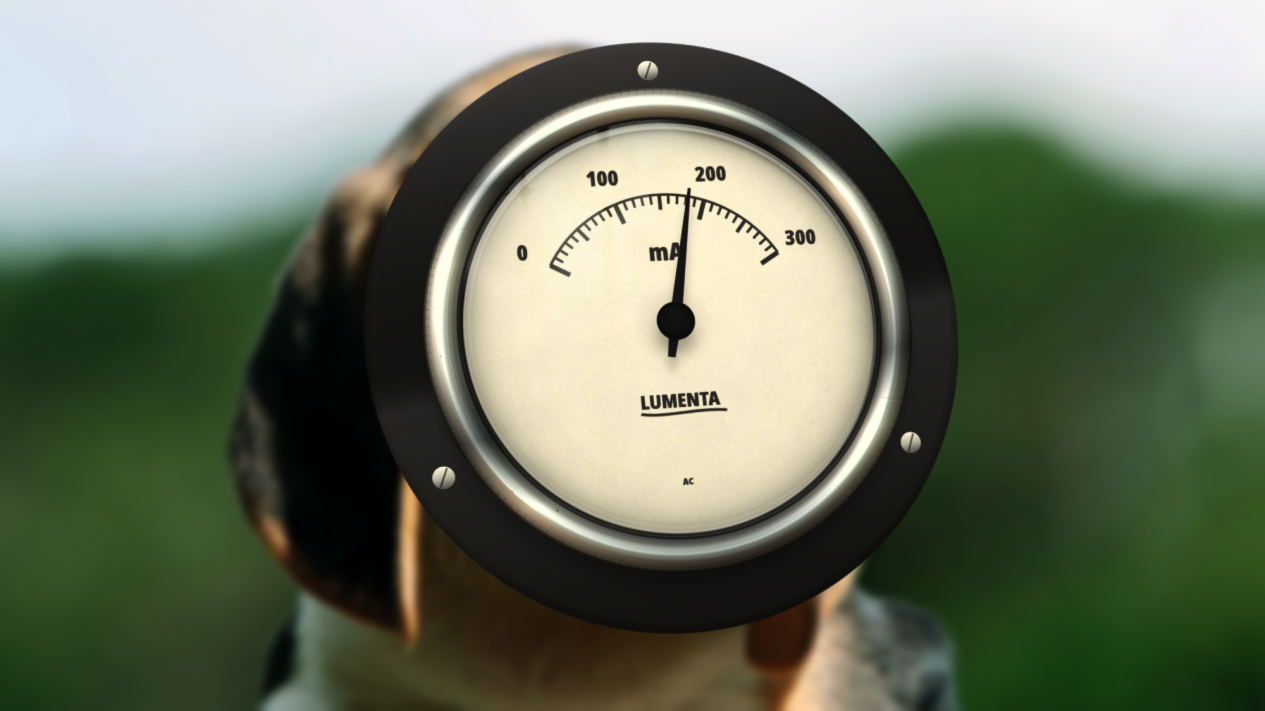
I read 180,mA
